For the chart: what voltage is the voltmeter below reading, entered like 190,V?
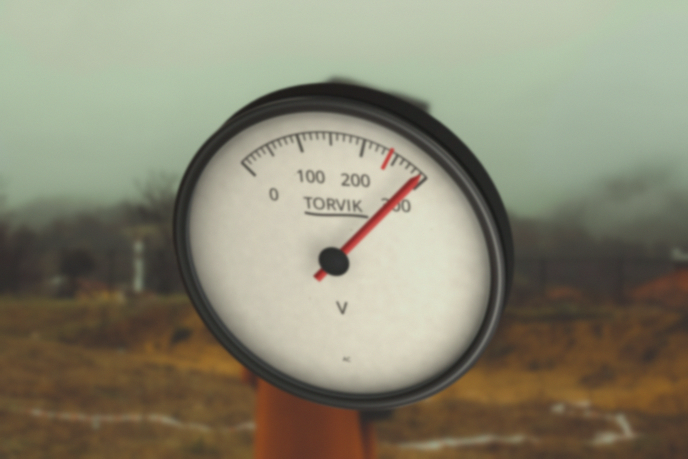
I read 290,V
